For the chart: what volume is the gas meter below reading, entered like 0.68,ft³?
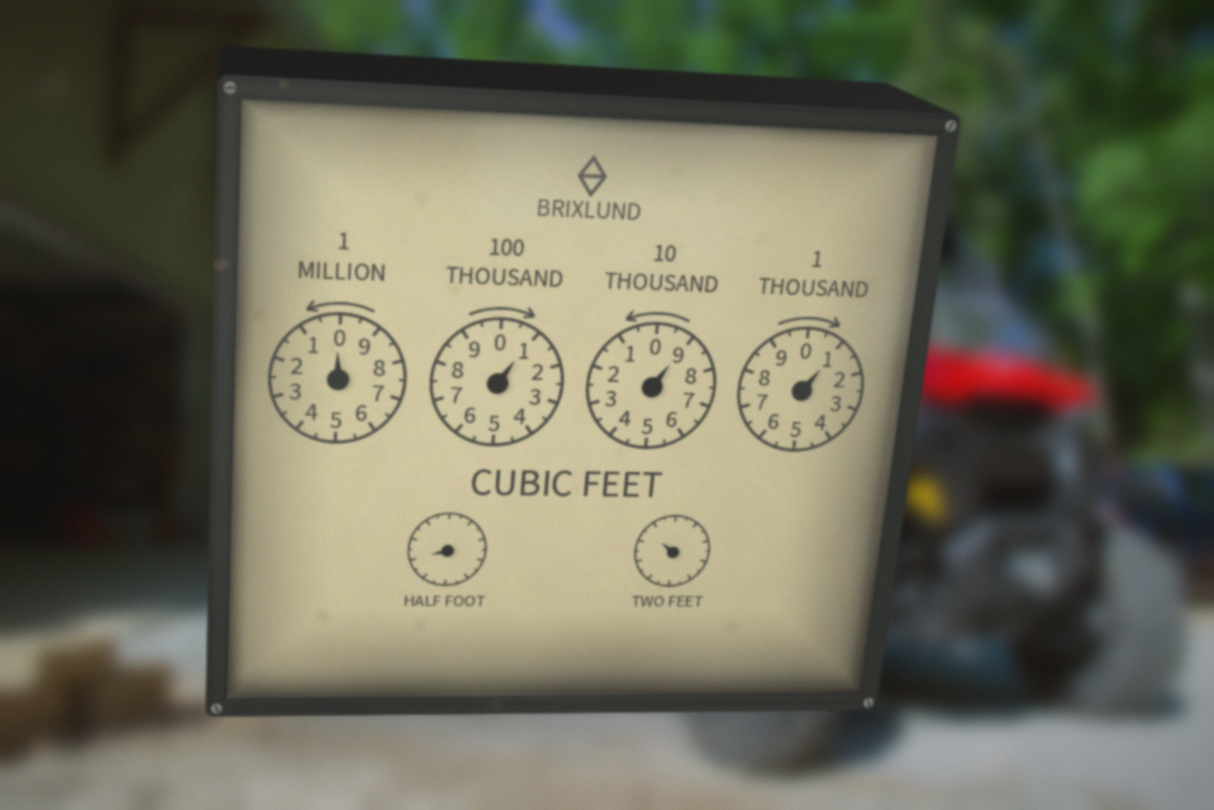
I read 9100,ft³
